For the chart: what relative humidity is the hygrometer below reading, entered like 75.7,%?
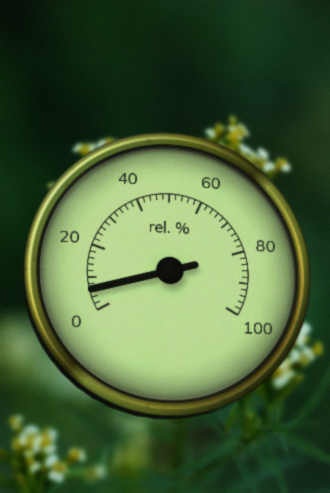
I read 6,%
